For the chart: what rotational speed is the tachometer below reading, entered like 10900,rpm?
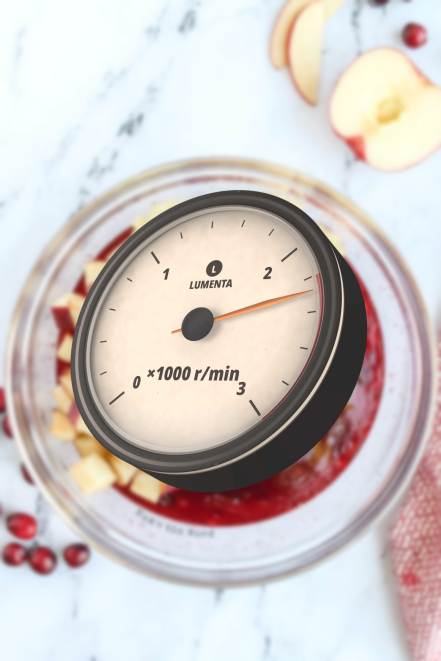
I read 2300,rpm
